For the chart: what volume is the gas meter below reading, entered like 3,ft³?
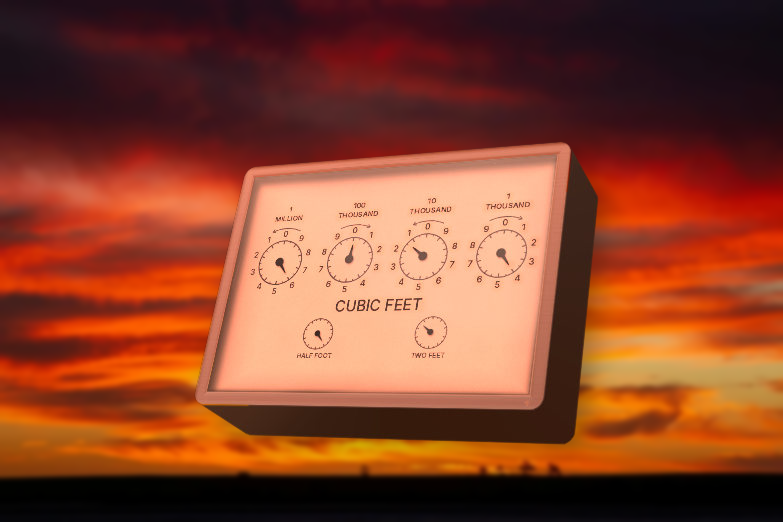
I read 601400,ft³
